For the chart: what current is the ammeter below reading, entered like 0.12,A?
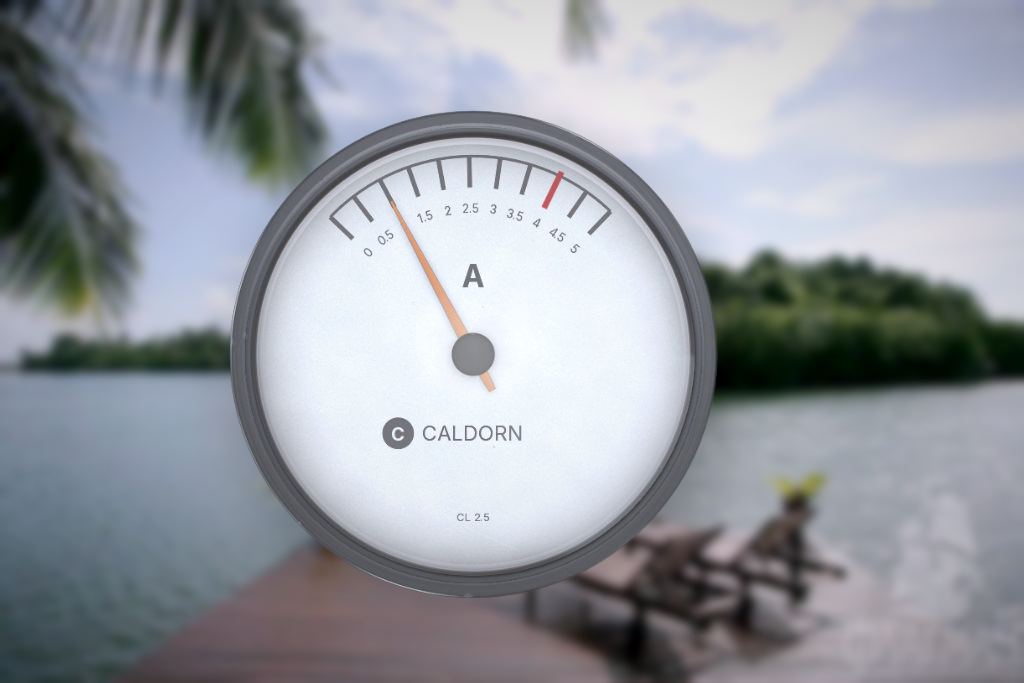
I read 1,A
